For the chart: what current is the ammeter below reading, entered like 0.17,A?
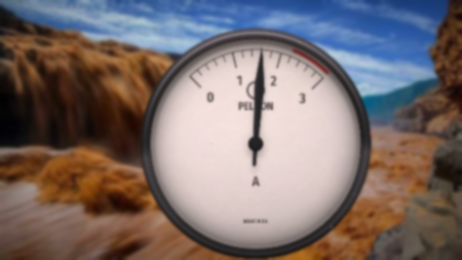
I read 1.6,A
